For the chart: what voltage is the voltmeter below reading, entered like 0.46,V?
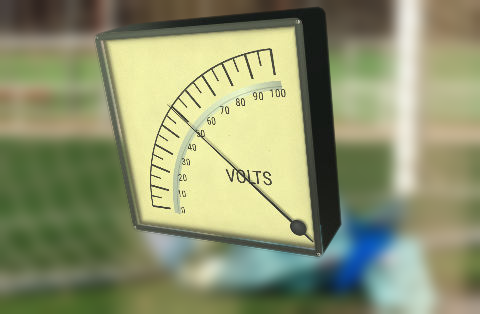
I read 50,V
